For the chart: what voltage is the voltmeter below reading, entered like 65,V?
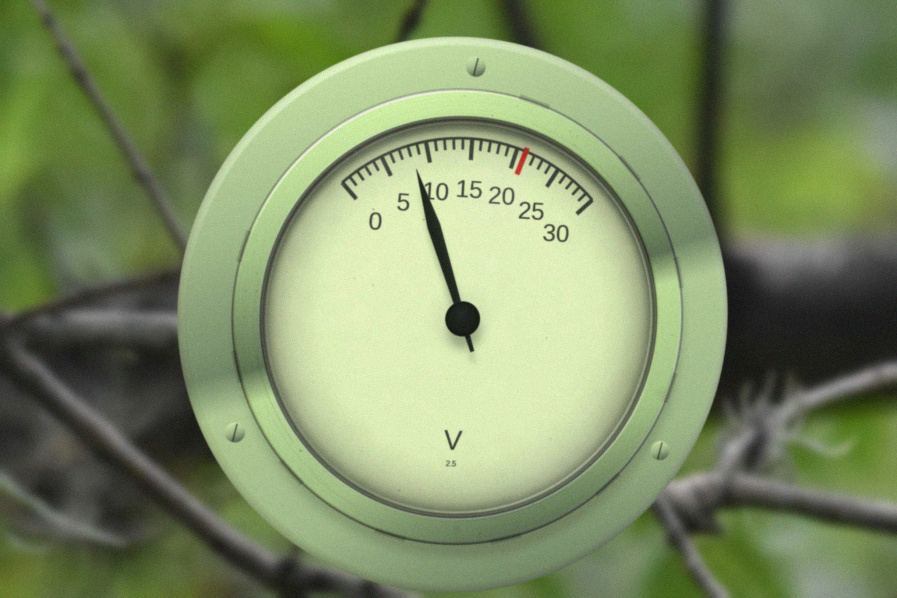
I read 8,V
